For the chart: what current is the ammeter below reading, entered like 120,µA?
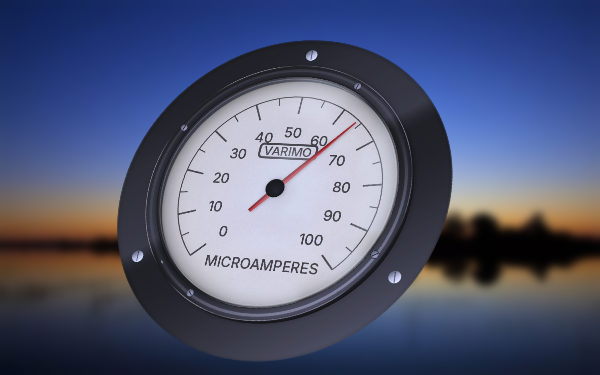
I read 65,µA
